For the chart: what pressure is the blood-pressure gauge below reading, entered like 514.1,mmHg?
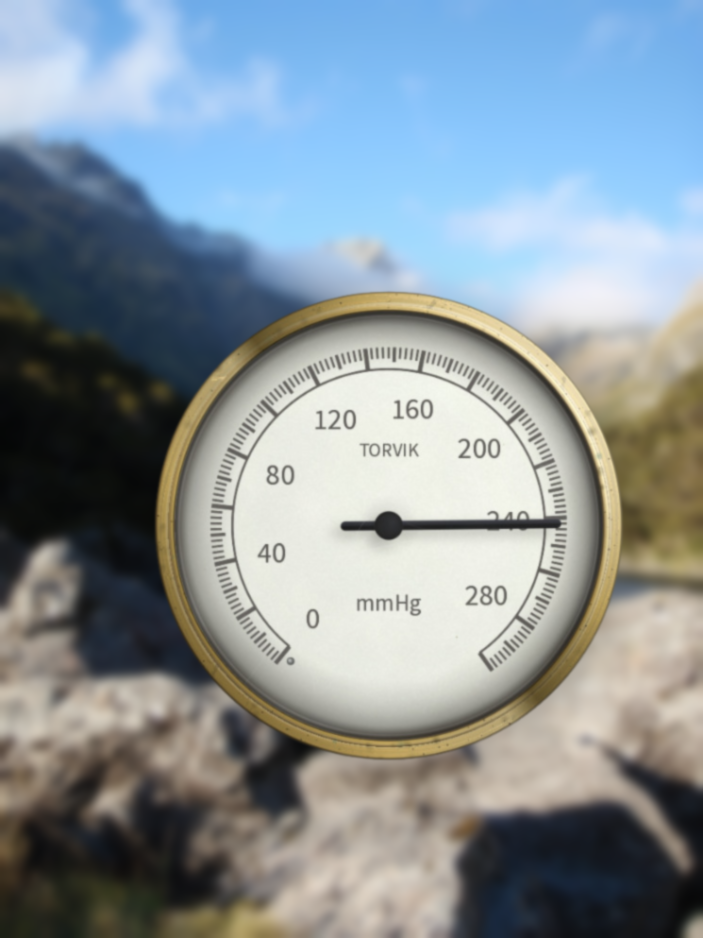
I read 242,mmHg
